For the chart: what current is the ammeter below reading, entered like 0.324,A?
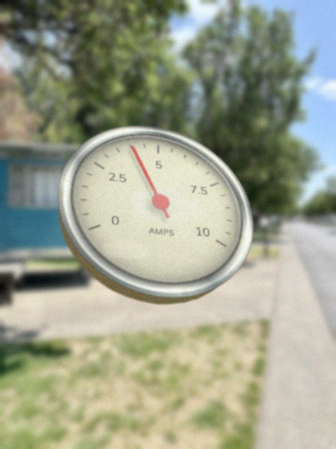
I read 4,A
